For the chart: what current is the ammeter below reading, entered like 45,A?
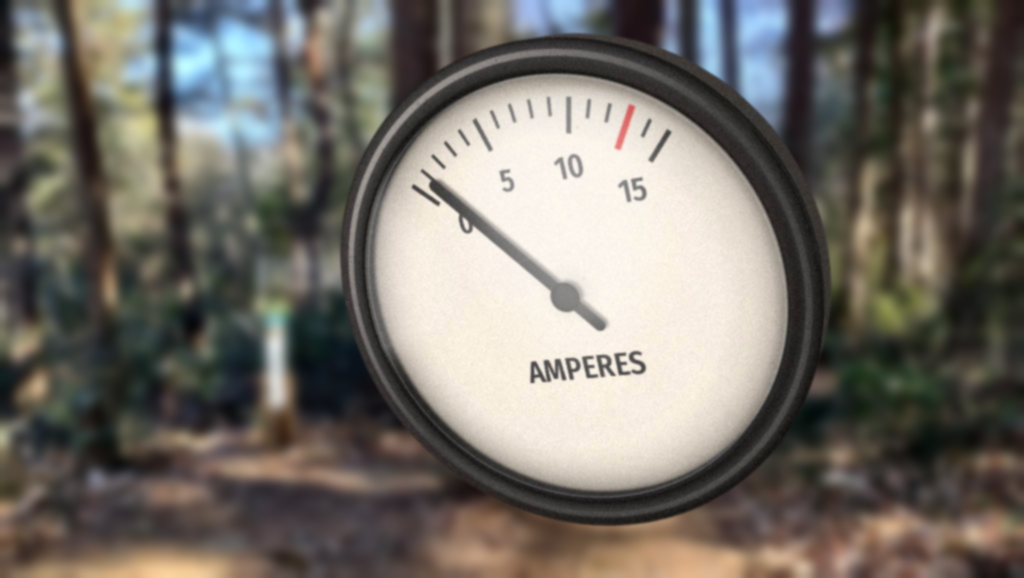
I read 1,A
